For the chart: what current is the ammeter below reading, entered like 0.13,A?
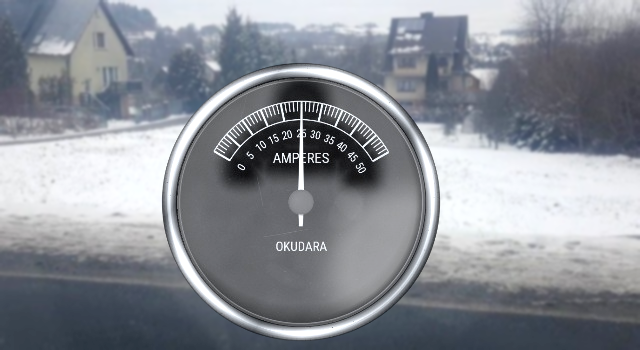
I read 25,A
